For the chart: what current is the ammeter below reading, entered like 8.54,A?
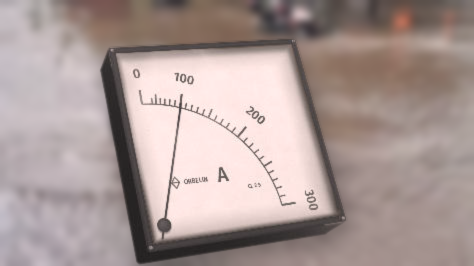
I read 100,A
